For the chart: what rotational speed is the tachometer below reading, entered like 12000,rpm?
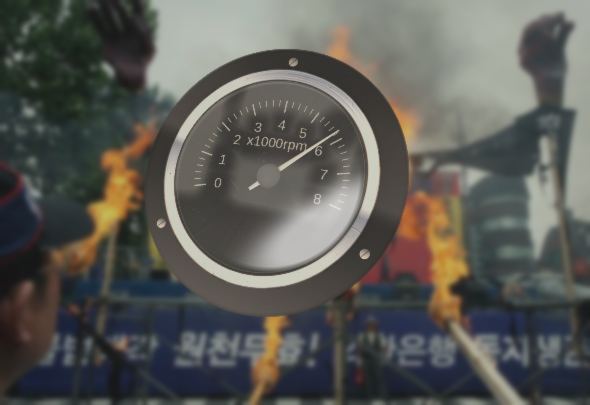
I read 5800,rpm
